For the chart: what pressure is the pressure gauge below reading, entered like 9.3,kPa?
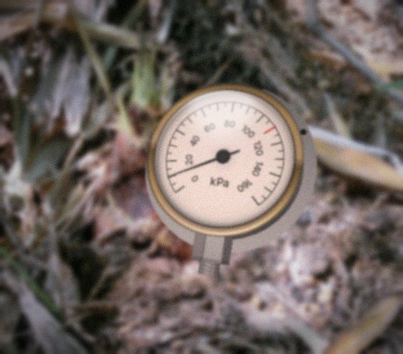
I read 10,kPa
